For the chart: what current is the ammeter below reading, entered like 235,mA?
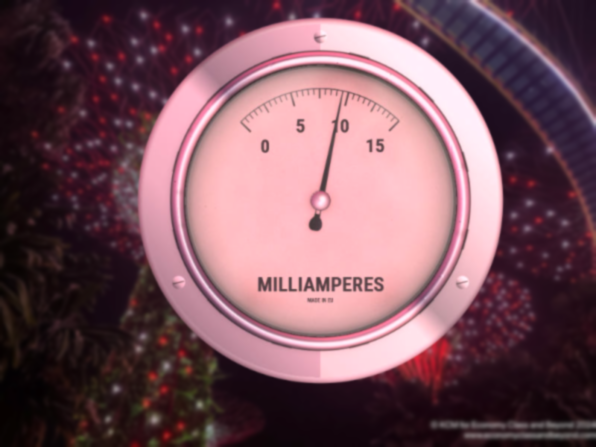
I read 9.5,mA
